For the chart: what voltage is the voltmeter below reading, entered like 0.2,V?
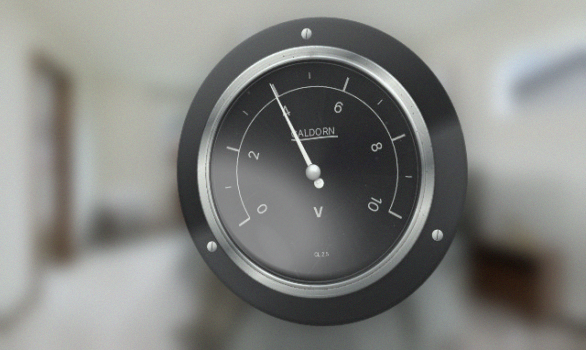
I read 4,V
